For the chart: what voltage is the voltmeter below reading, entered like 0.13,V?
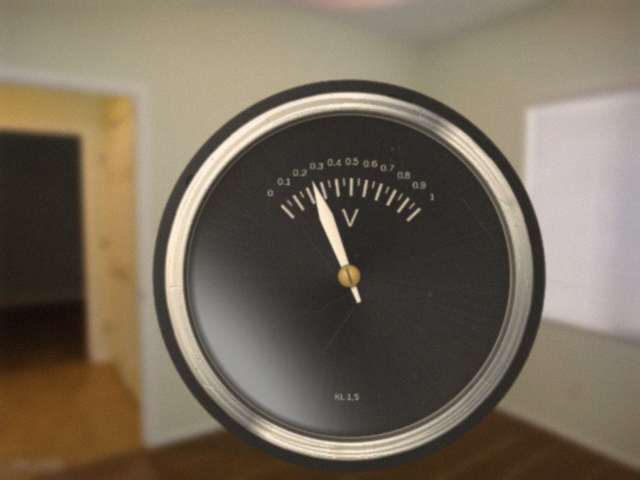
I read 0.25,V
